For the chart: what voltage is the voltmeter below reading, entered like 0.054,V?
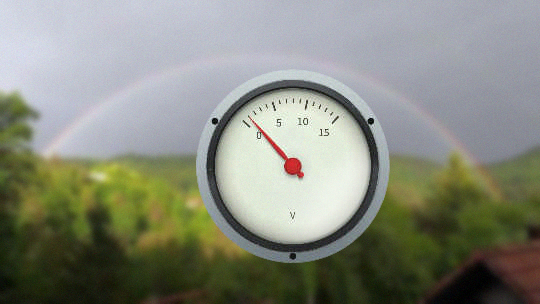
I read 1,V
